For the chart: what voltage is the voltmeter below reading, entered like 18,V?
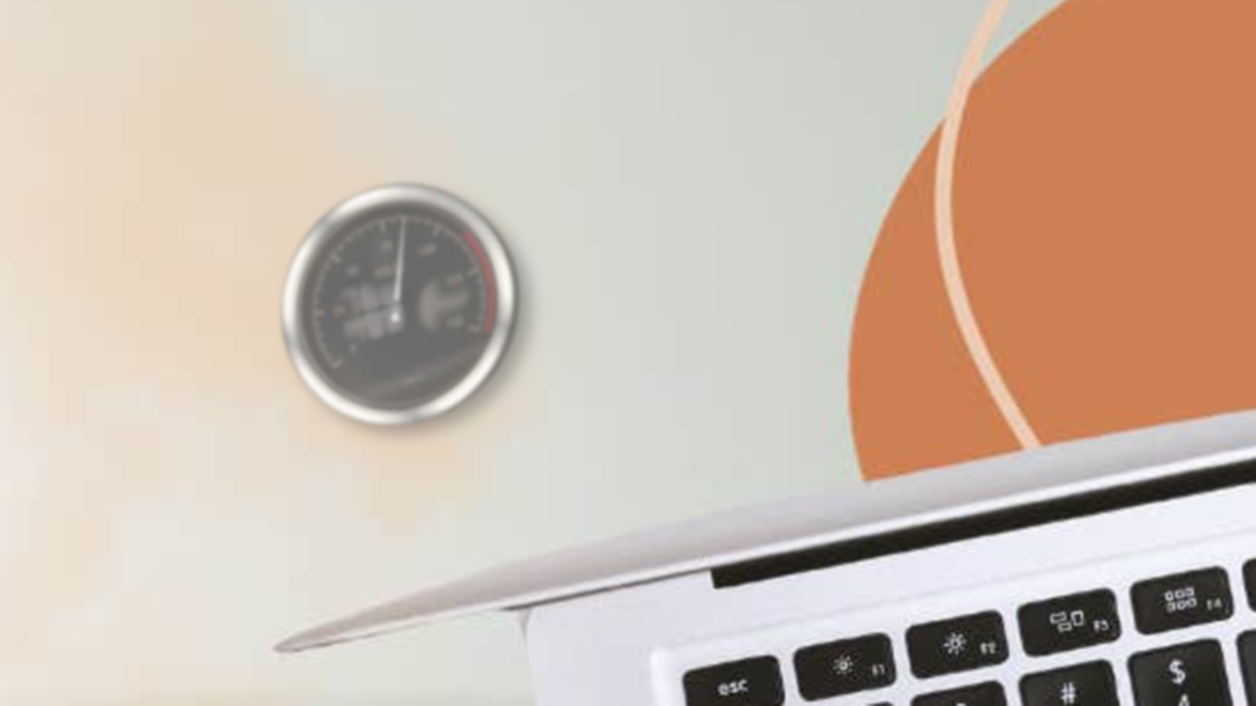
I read 85,V
